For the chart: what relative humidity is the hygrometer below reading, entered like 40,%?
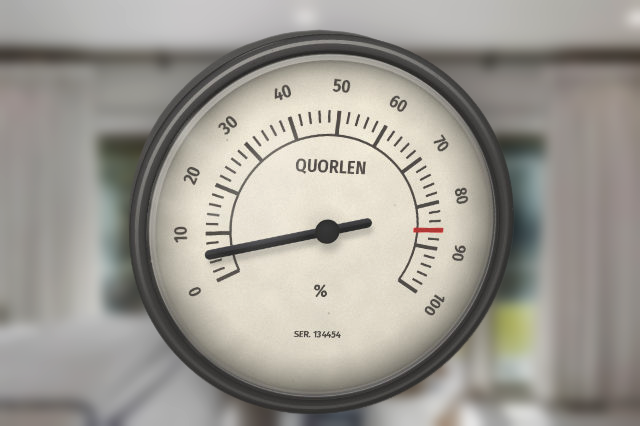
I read 6,%
